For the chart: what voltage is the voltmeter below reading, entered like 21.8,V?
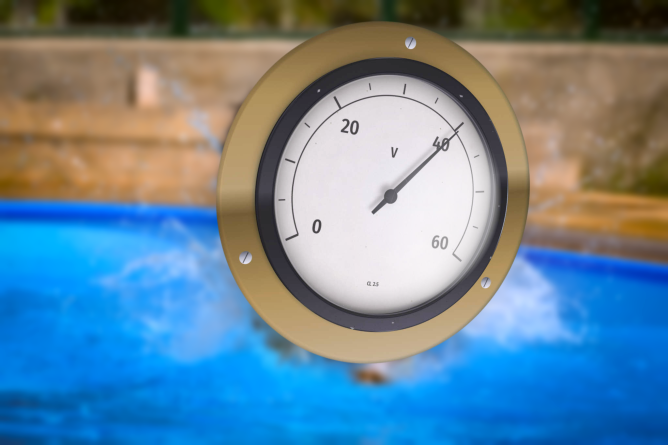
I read 40,V
